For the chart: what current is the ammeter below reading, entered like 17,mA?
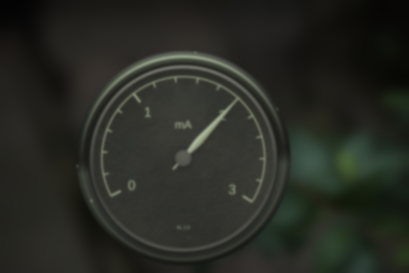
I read 2,mA
